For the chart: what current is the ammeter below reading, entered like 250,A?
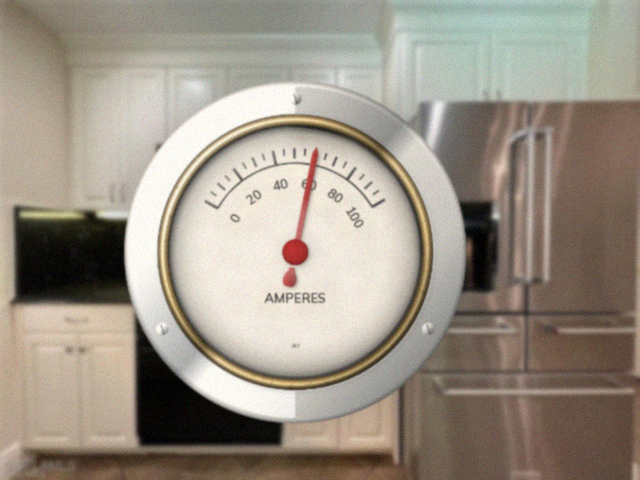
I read 60,A
